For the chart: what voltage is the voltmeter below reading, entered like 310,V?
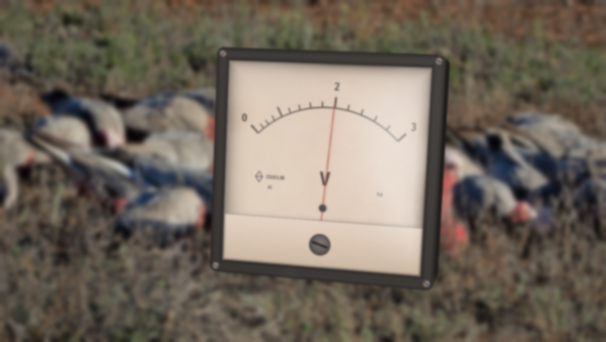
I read 2,V
